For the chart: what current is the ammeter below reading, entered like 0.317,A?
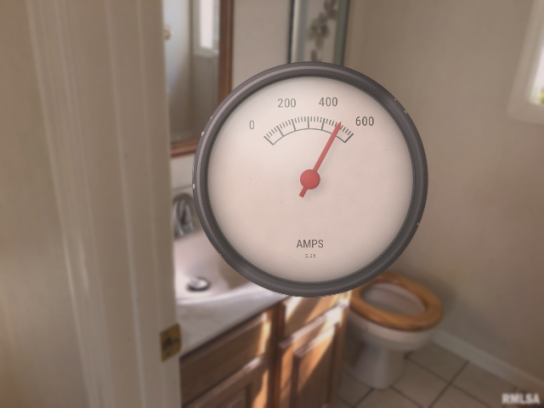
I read 500,A
